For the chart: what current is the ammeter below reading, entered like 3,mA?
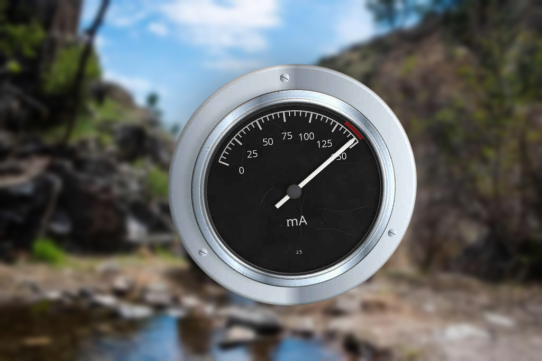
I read 145,mA
